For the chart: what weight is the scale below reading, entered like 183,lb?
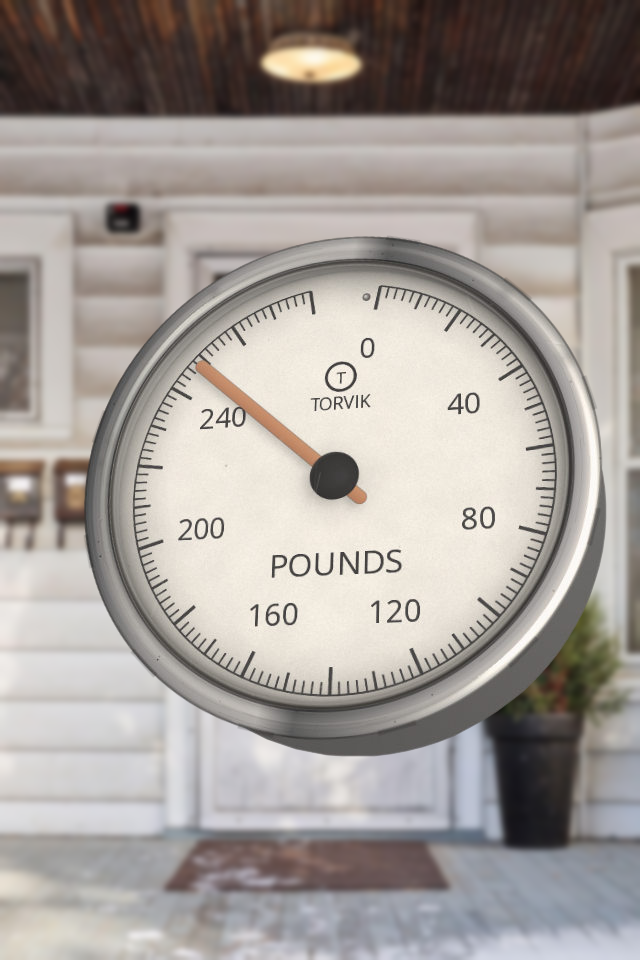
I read 248,lb
